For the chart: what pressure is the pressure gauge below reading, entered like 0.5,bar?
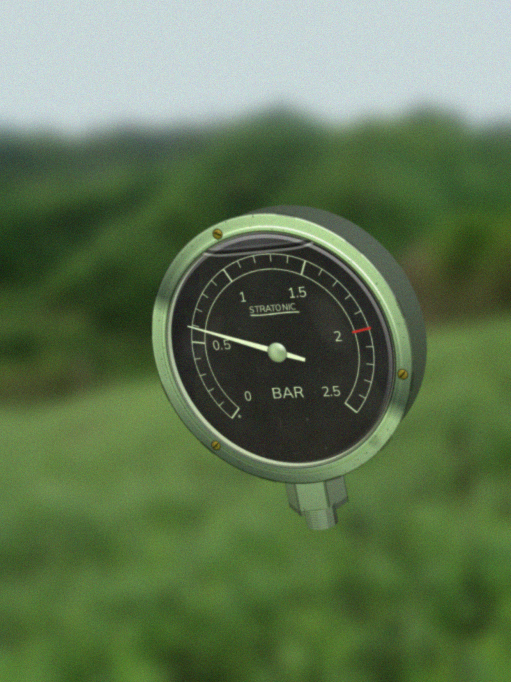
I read 0.6,bar
